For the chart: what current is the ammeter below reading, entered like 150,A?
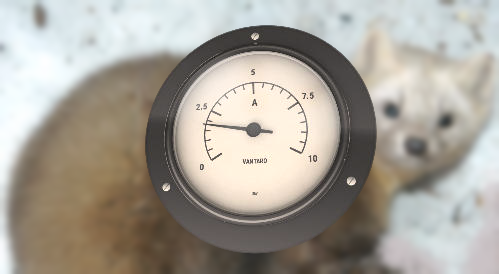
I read 1.75,A
